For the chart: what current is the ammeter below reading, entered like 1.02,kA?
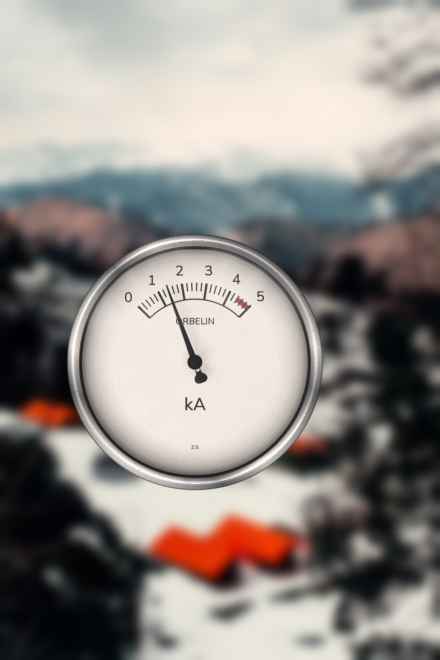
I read 1.4,kA
